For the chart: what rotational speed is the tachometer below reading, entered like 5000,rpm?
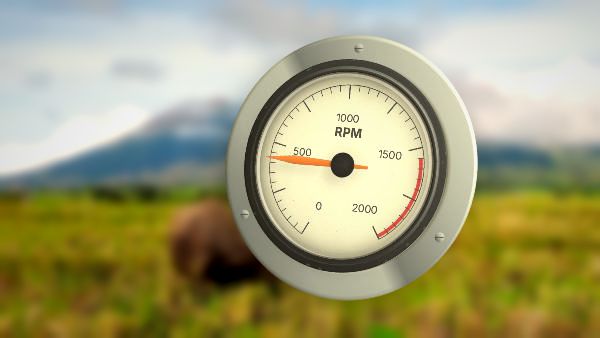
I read 425,rpm
